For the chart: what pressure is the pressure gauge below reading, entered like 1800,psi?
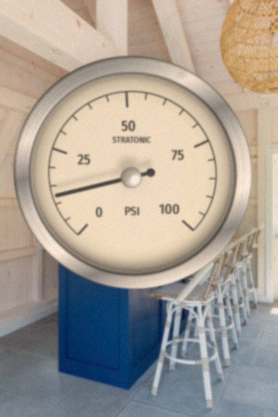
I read 12.5,psi
